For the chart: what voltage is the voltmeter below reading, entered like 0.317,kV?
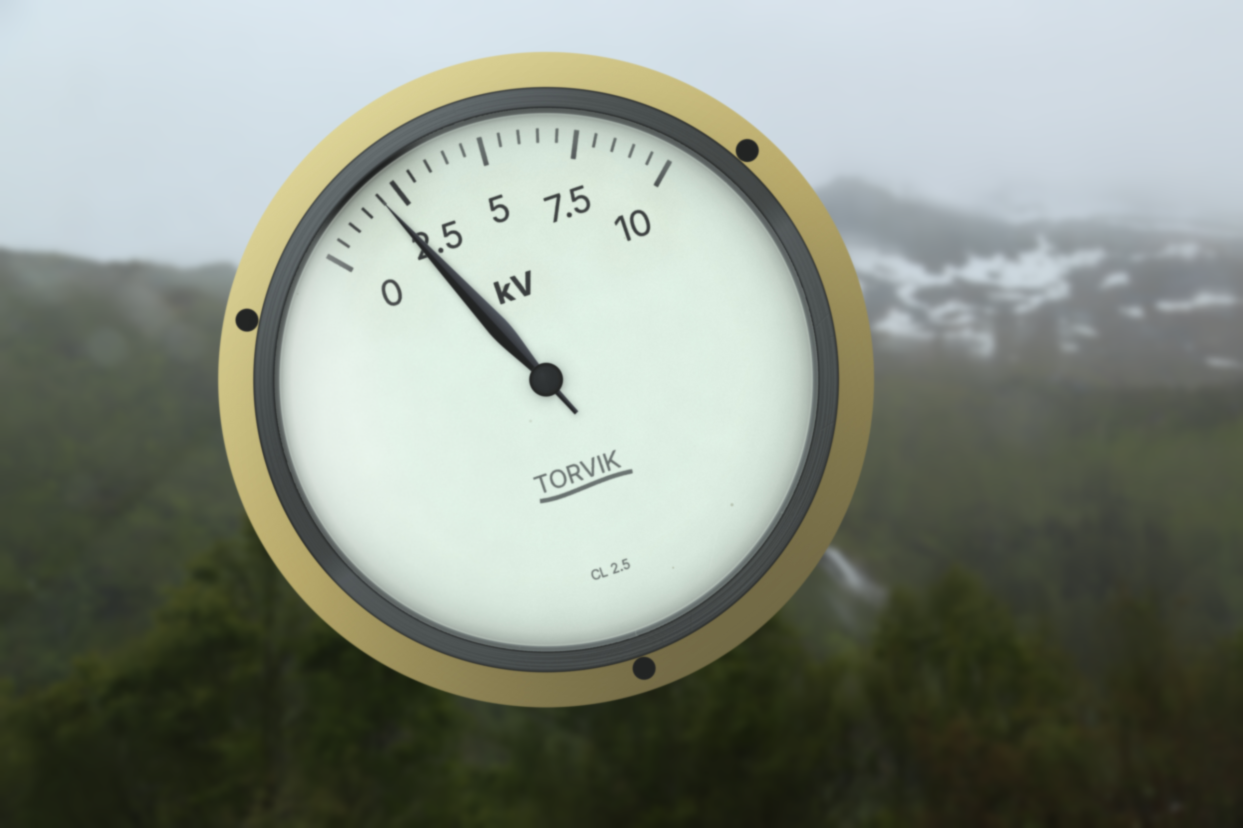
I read 2,kV
